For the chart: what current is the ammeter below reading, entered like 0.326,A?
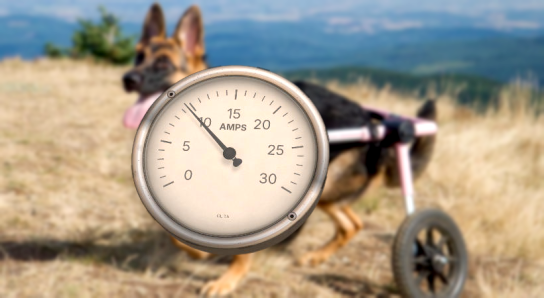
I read 9.5,A
